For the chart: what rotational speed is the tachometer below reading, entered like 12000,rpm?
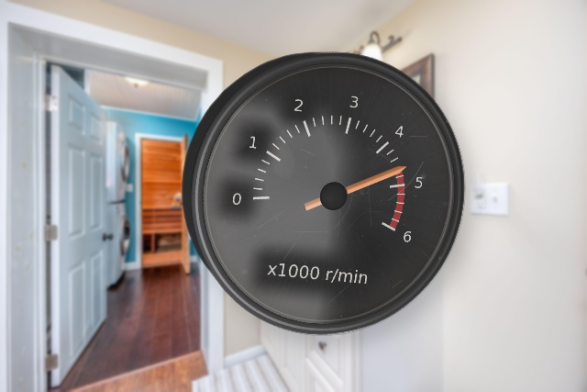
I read 4600,rpm
